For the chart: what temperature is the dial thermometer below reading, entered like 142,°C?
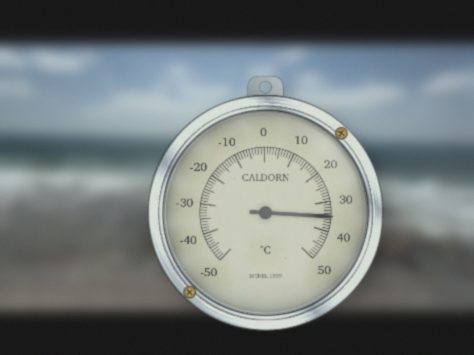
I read 35,°C
